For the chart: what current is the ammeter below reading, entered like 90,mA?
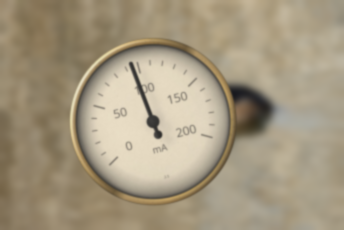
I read 95,mA
